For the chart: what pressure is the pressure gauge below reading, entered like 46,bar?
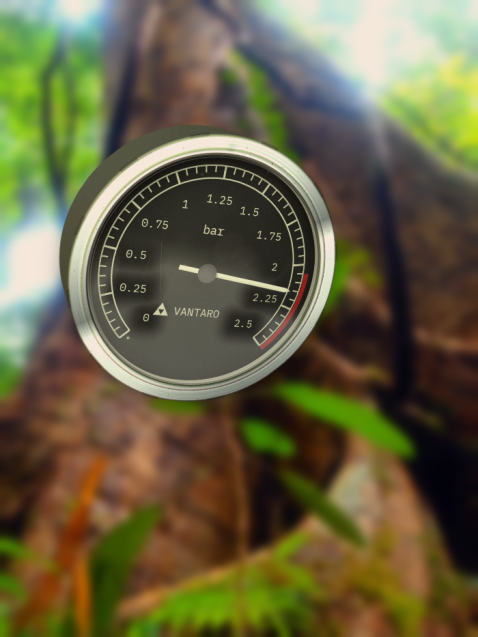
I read 2.15,bar
